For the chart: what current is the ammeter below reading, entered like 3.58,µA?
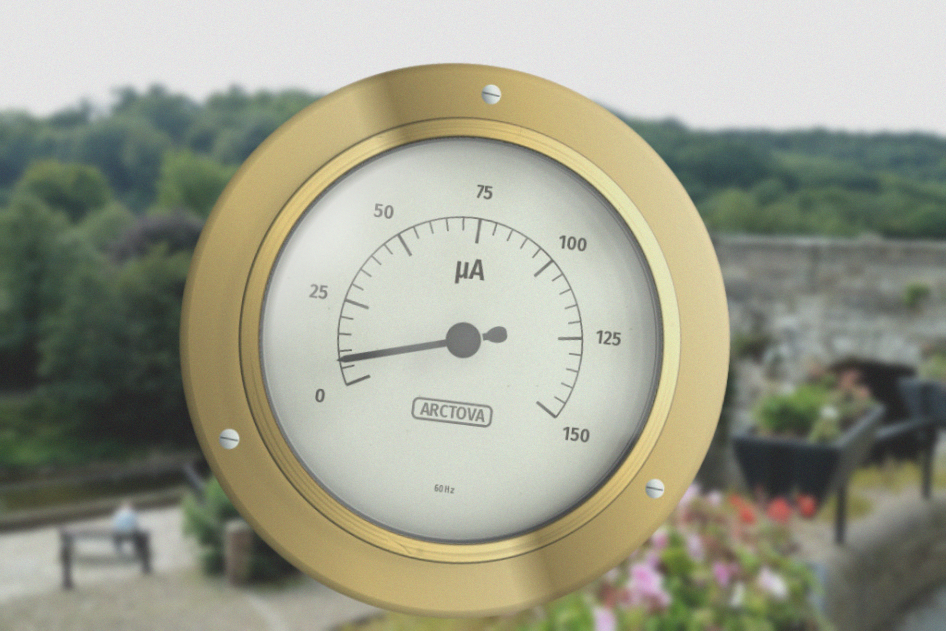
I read 7.5,µA
